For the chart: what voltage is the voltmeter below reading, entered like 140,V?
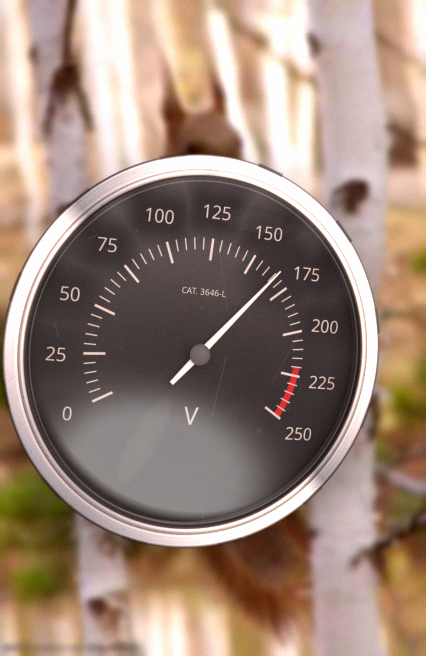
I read 165,V
